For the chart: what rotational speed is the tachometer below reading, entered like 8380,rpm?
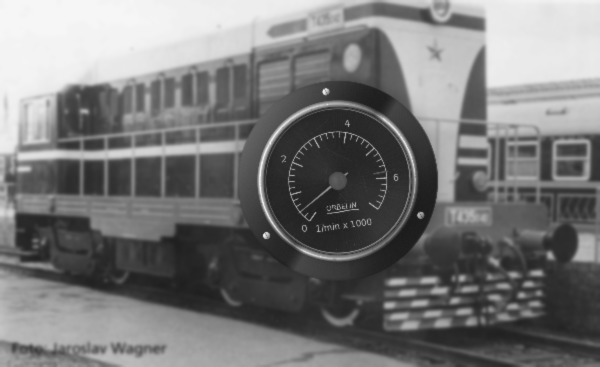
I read 400,rpm
